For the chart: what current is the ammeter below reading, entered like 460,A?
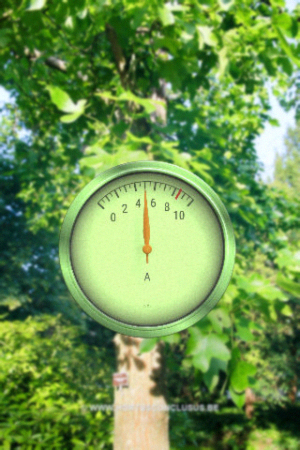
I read 5,A
